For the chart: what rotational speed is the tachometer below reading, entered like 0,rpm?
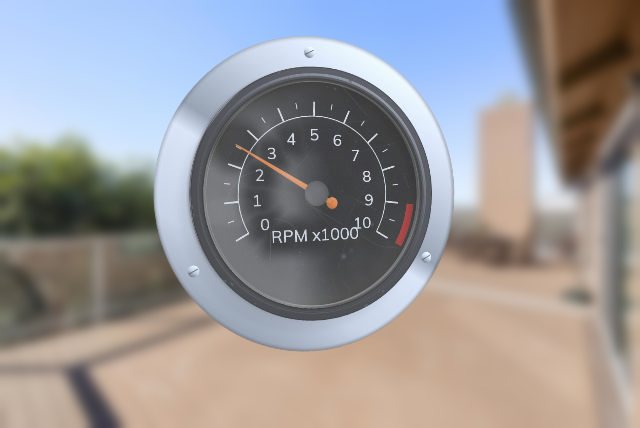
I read 2500,rpm
